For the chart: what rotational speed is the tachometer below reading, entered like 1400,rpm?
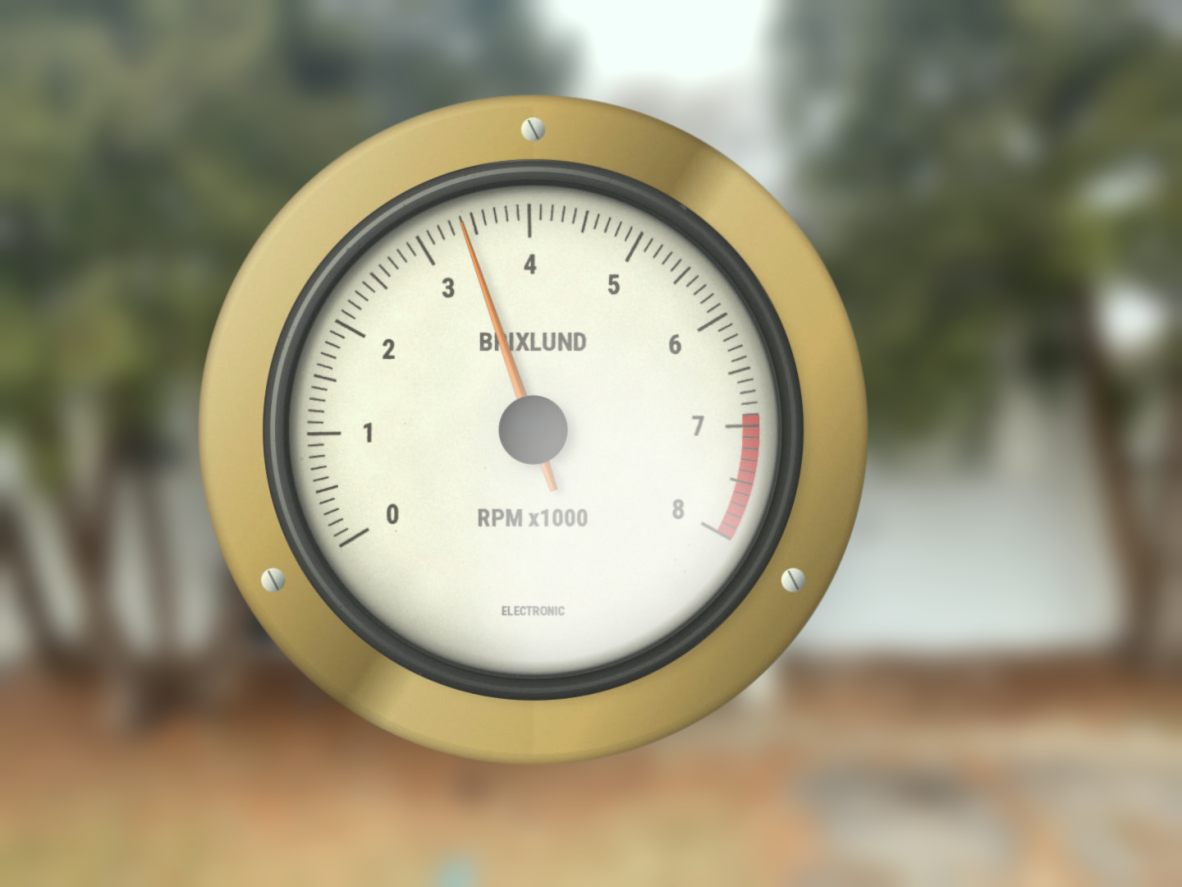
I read 3400,rpm
